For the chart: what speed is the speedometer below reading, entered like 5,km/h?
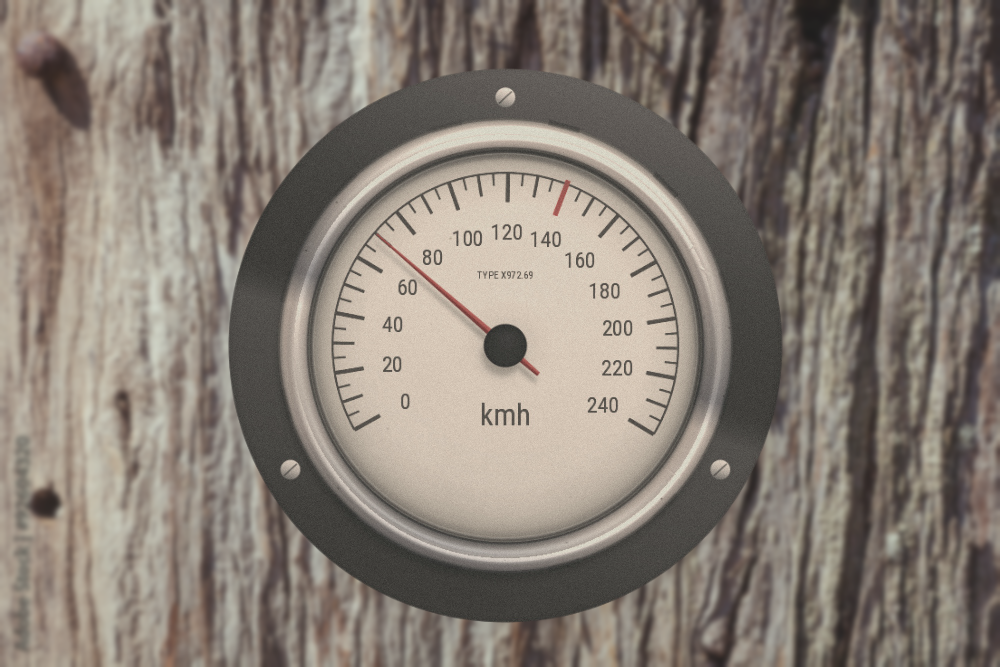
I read 70,km/h
